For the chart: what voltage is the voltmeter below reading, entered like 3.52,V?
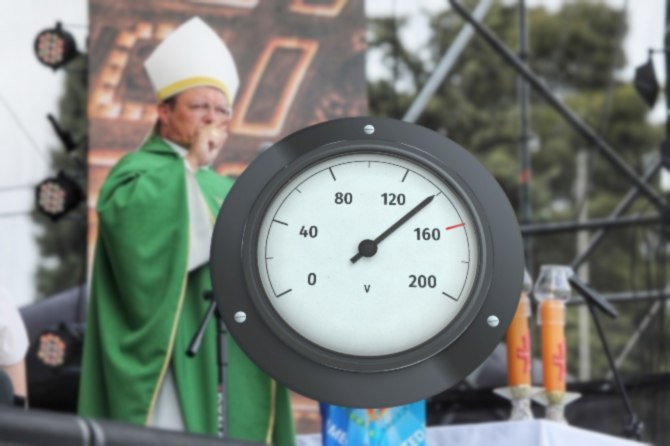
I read 140,V
